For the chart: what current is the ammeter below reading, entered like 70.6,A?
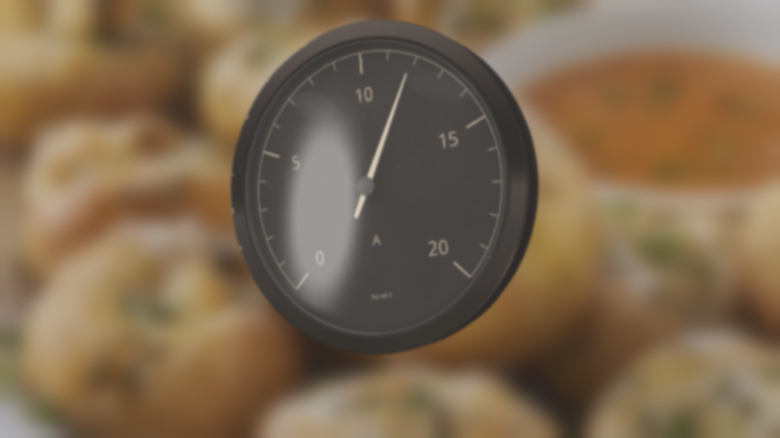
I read 12,A
